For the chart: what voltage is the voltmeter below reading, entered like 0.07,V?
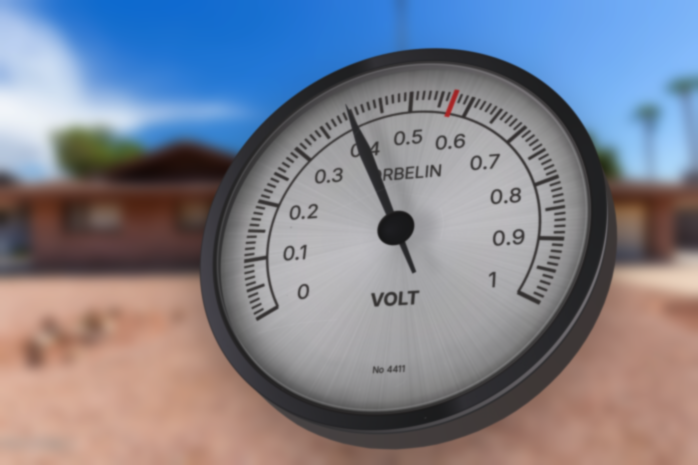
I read 0.4,V
